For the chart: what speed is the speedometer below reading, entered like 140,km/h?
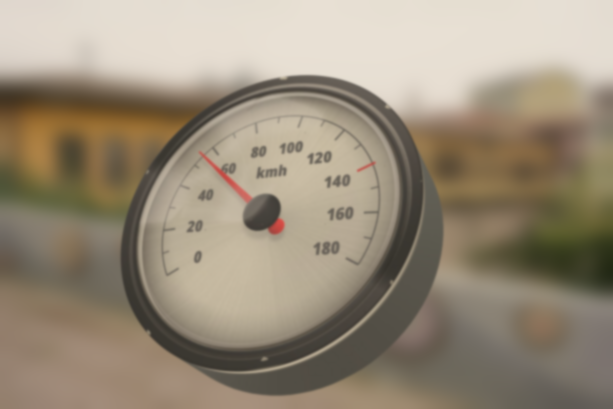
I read 55,km/h
